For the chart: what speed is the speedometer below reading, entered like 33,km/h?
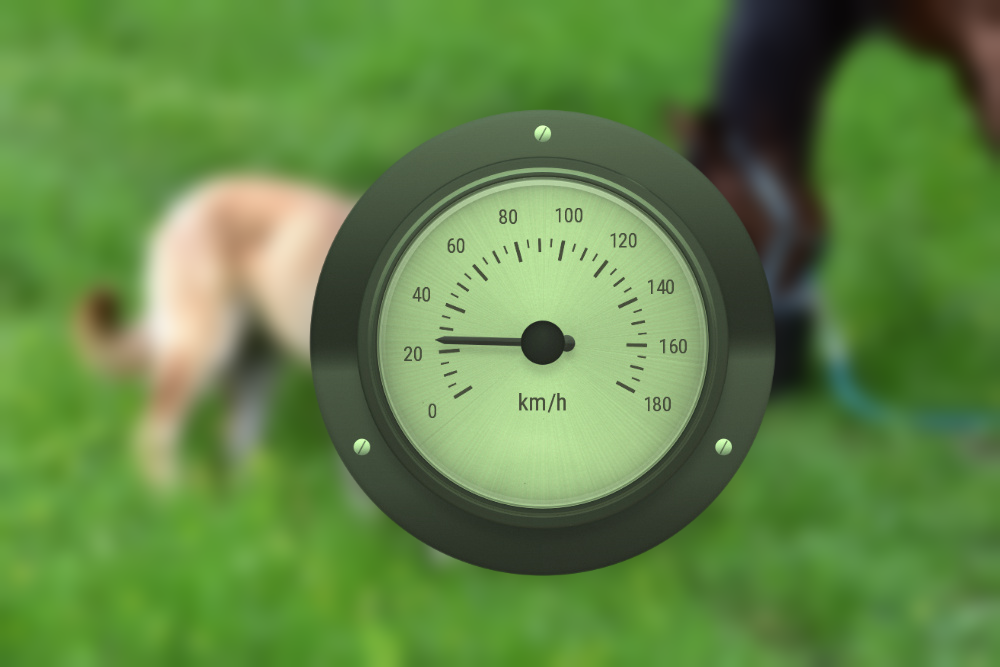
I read 25,km/h
